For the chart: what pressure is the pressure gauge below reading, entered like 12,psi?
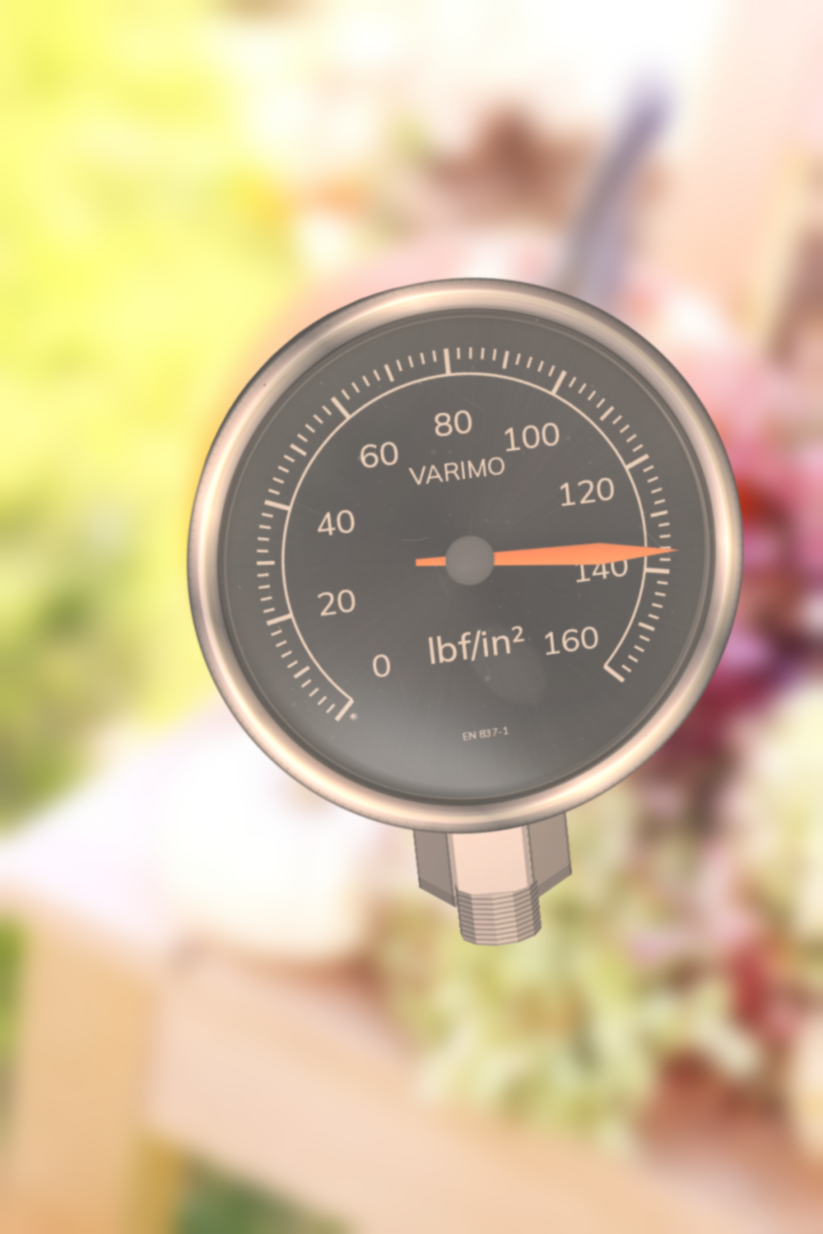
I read 136,psi
